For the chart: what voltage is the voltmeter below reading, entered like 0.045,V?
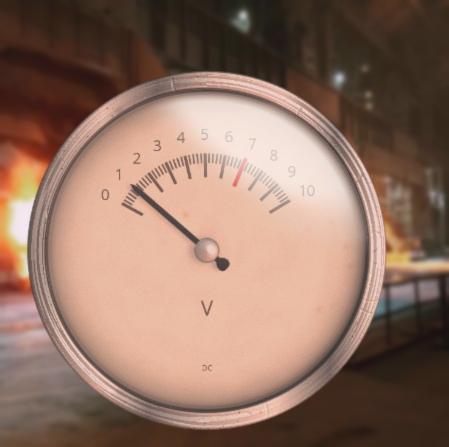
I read 1,V
